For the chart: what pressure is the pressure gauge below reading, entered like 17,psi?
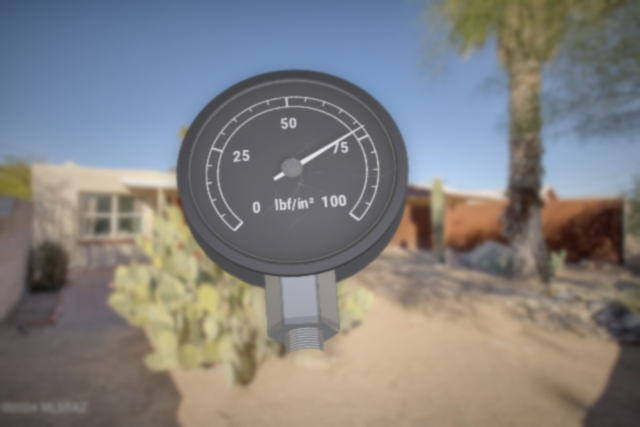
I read 72.5,psi
